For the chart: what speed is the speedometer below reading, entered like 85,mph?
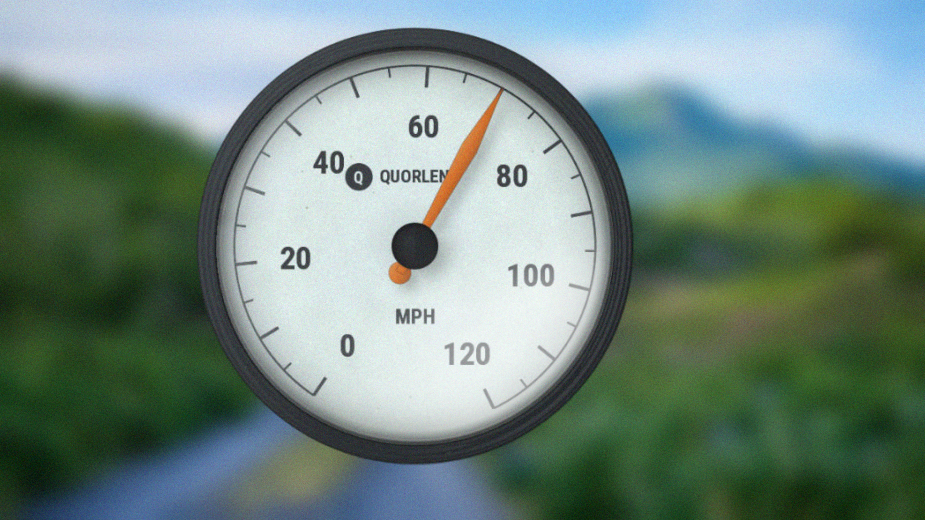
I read 70,mph
